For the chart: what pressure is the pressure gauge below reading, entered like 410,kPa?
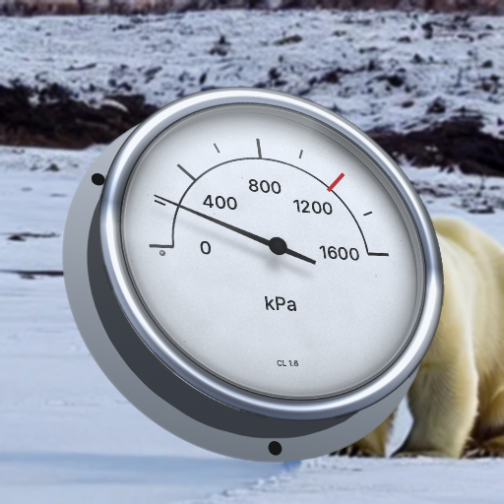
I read 200,kPa
